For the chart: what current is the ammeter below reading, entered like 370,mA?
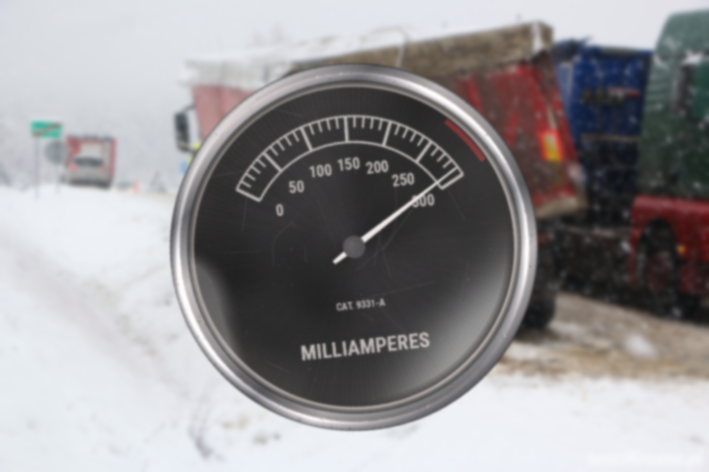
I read 290,mA
